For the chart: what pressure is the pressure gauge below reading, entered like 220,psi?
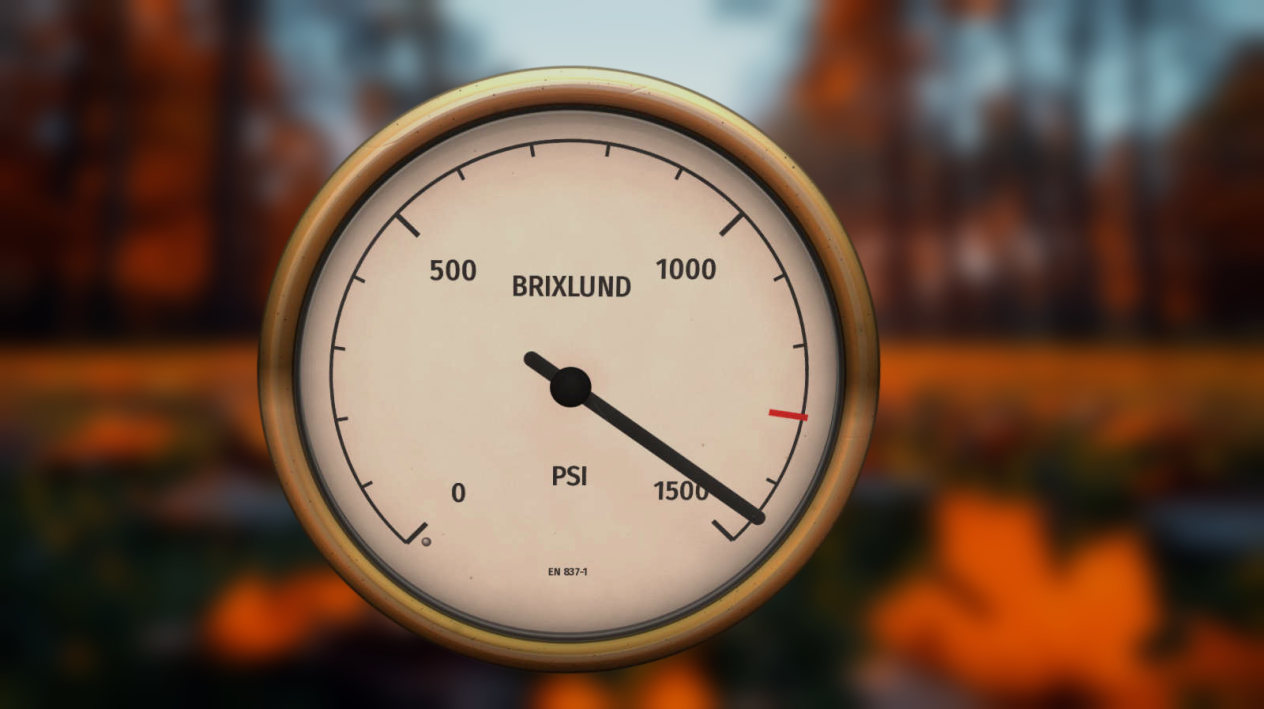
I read 1450,psi
